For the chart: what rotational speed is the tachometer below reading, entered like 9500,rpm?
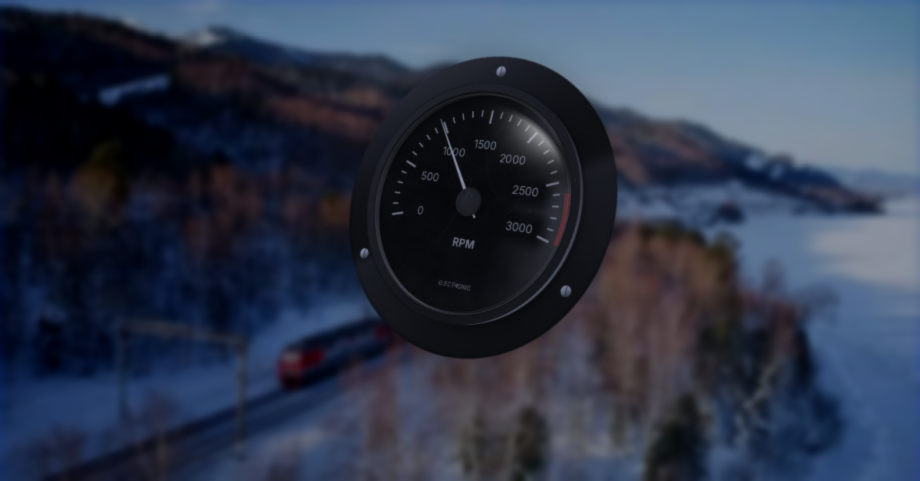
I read 1000,rpm
